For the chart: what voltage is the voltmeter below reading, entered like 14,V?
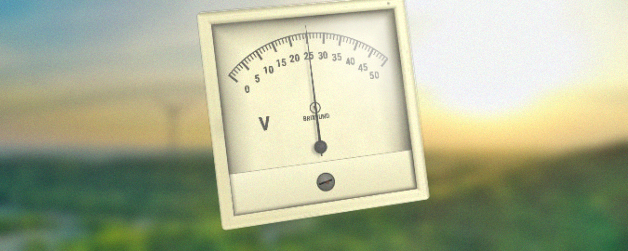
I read 25,V
